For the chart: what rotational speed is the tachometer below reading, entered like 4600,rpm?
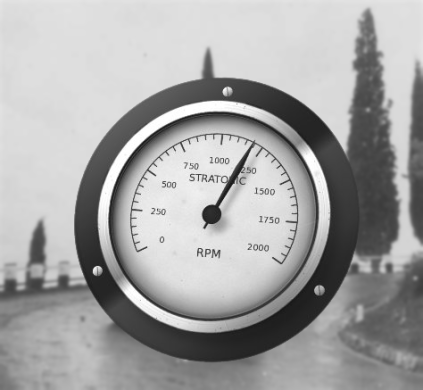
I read 1200,rpm
